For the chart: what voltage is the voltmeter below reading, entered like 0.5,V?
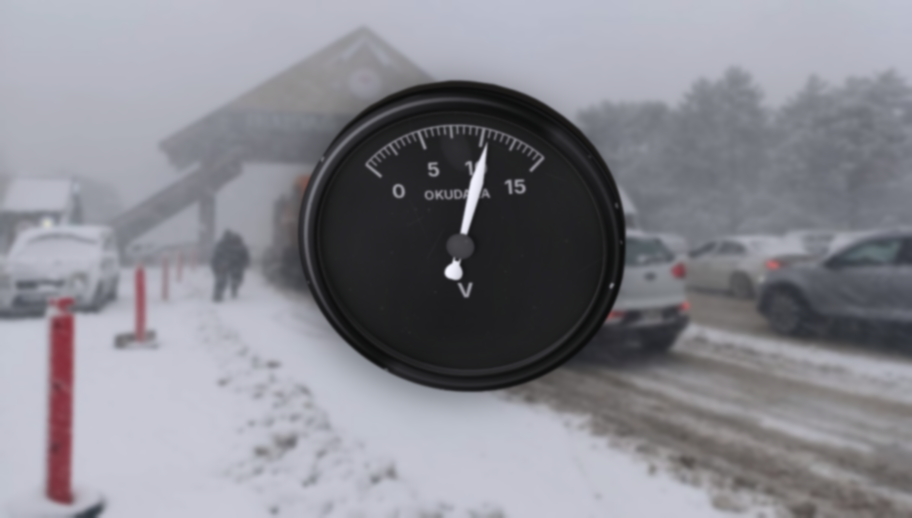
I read 10.5,V
